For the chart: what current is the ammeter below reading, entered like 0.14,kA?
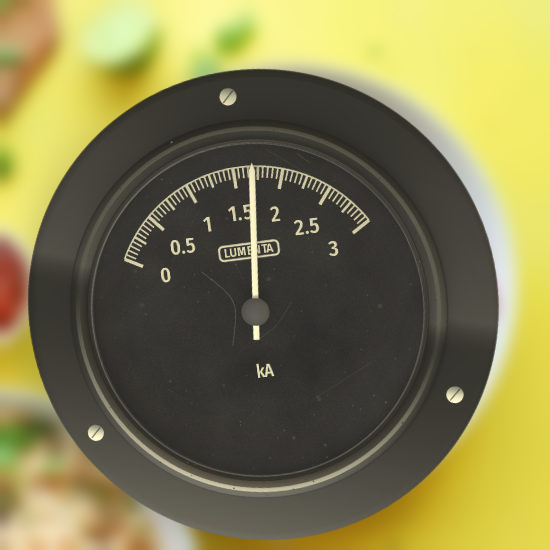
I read 1.7,kA
